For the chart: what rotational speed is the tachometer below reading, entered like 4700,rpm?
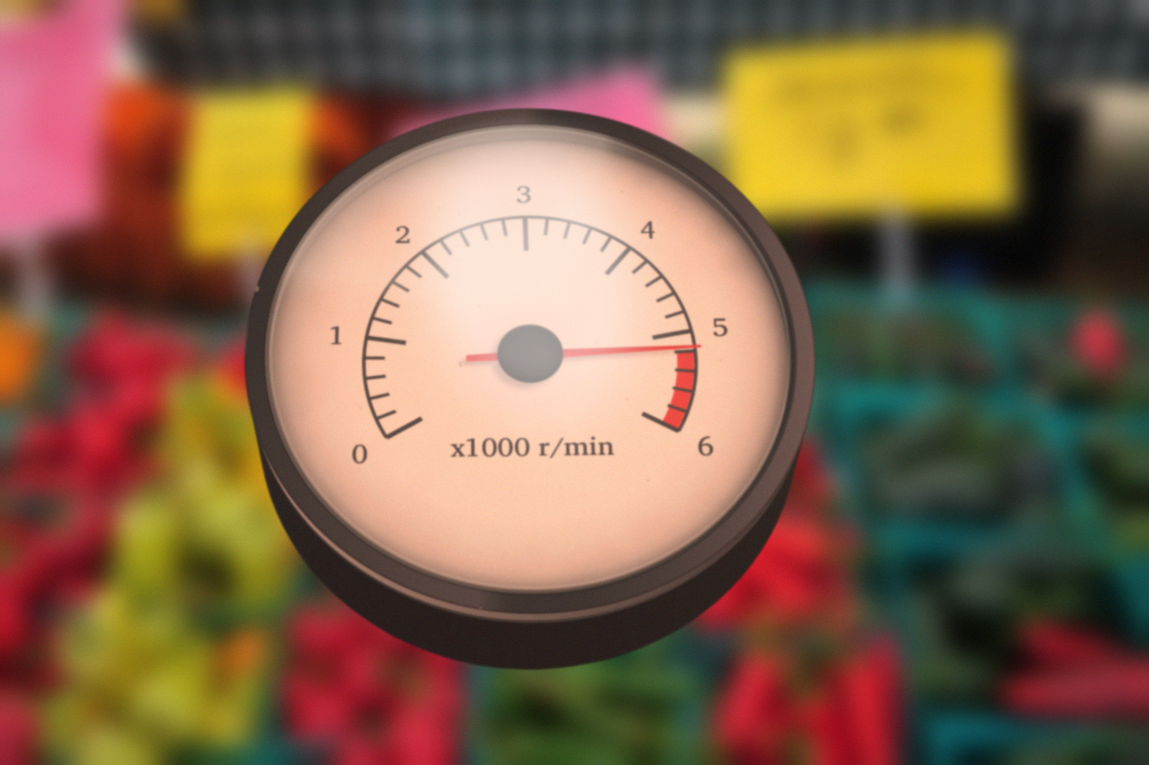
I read 5200,rpm
